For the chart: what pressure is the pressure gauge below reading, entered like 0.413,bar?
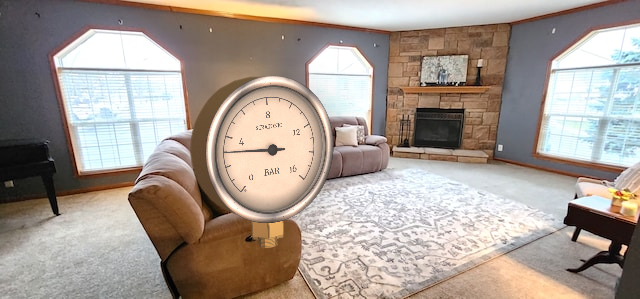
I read 3,bar
